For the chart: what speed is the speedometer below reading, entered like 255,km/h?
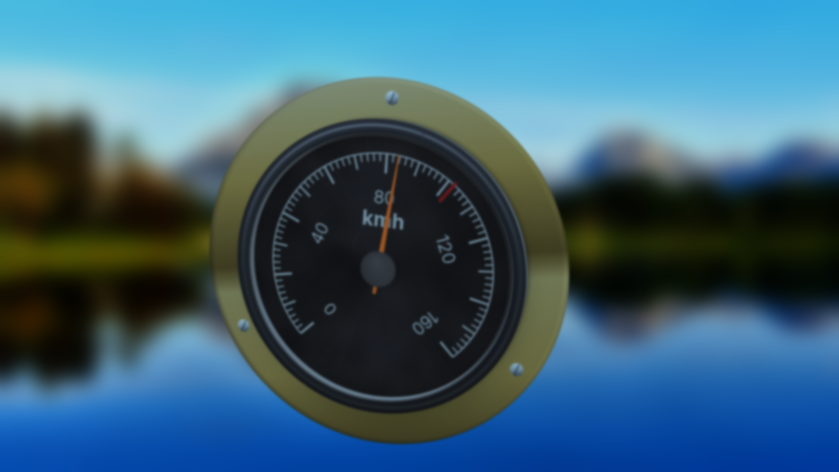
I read 84,km/h
